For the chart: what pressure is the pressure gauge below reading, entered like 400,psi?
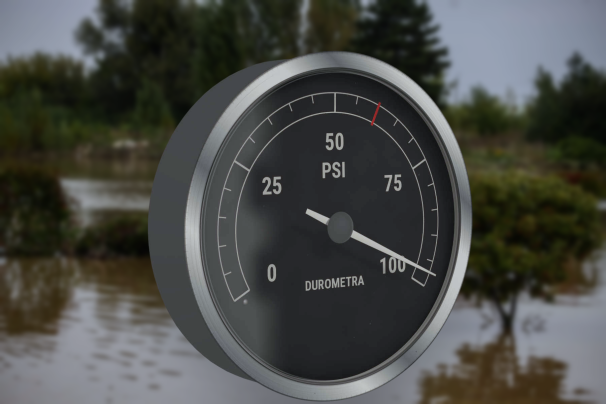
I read 97.5,psi
